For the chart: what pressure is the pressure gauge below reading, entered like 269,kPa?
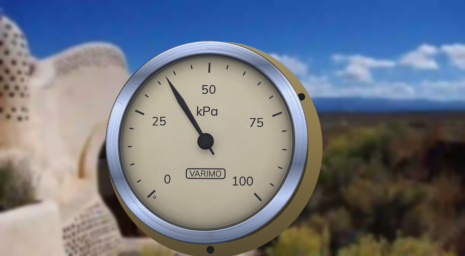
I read 37.5,kPa
